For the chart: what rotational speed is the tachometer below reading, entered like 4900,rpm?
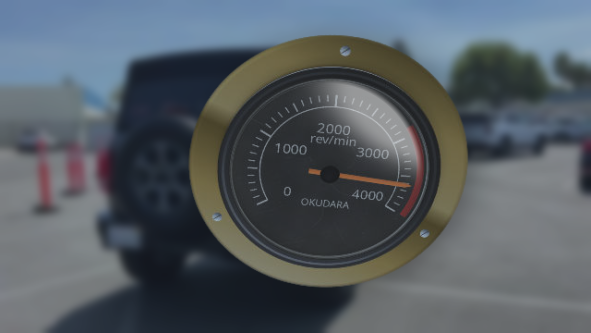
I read 3600,rpm
